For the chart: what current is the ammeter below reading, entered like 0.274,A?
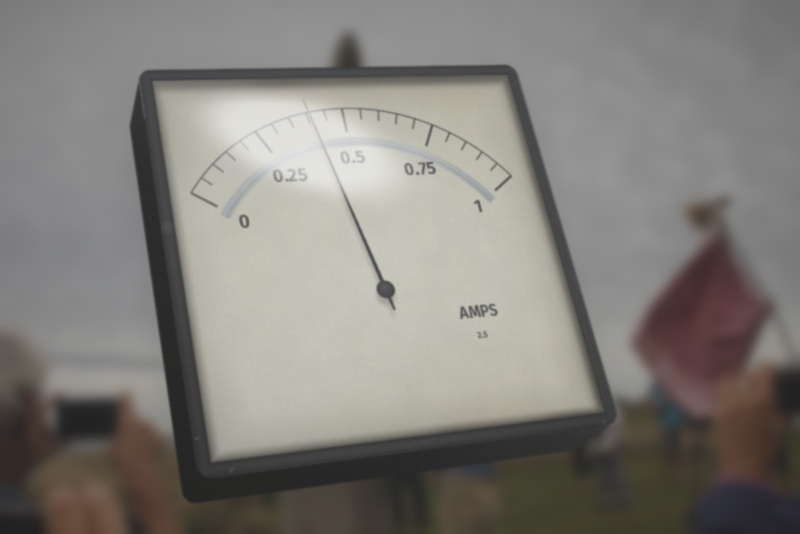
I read 0.4,A
